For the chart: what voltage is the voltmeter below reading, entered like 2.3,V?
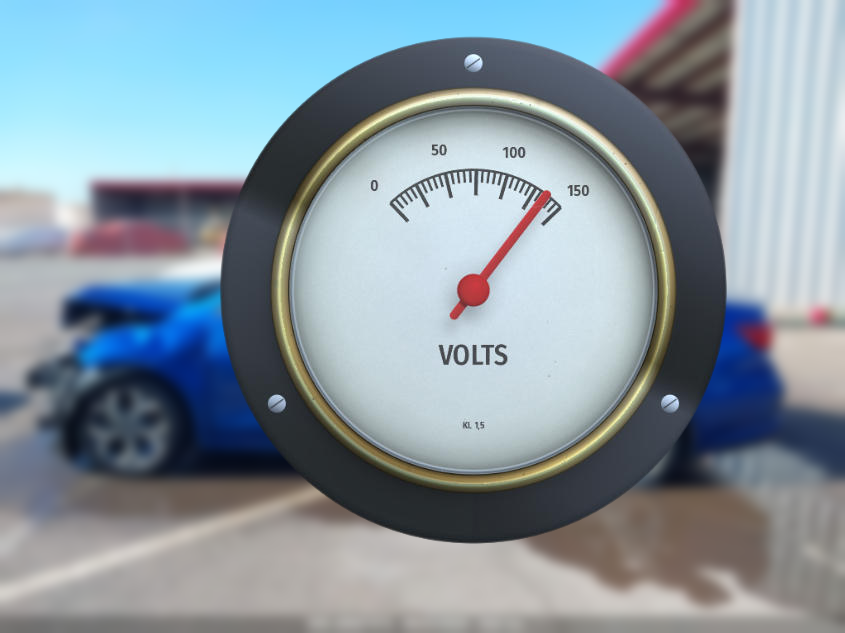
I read 135,V
